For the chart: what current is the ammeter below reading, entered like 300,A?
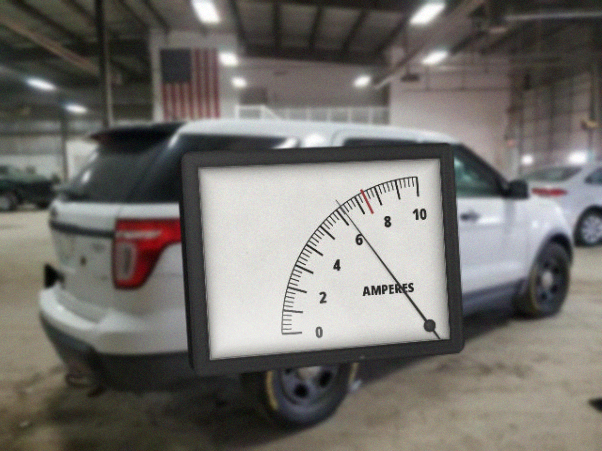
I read 6.2,A
